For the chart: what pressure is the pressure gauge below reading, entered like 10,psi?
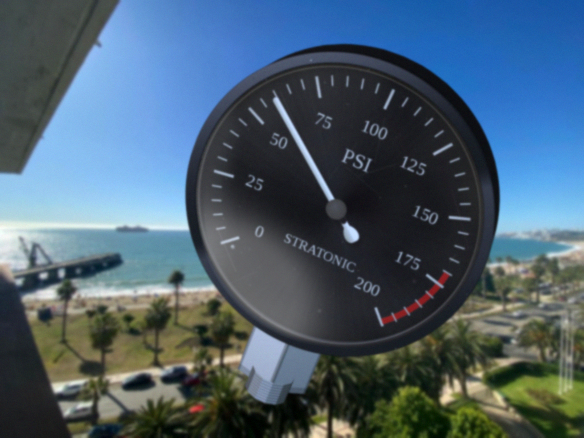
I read 60,psi
